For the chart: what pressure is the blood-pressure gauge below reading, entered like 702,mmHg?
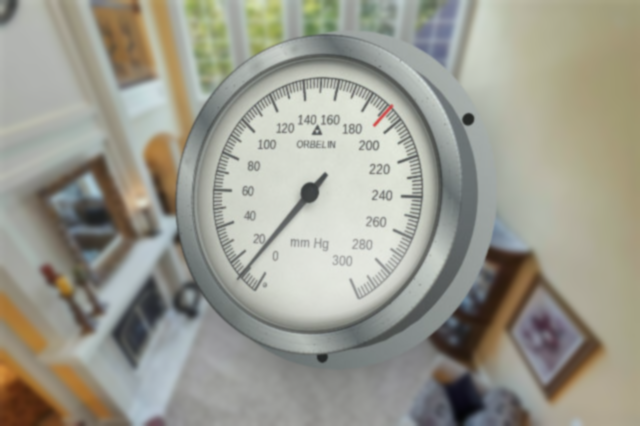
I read 10,mmHg
